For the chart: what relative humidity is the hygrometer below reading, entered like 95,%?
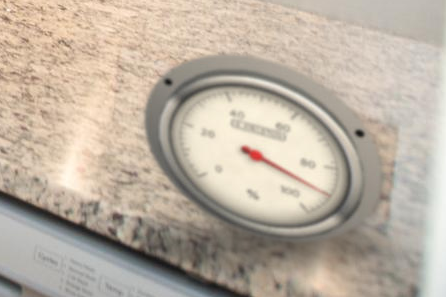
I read 90,%
